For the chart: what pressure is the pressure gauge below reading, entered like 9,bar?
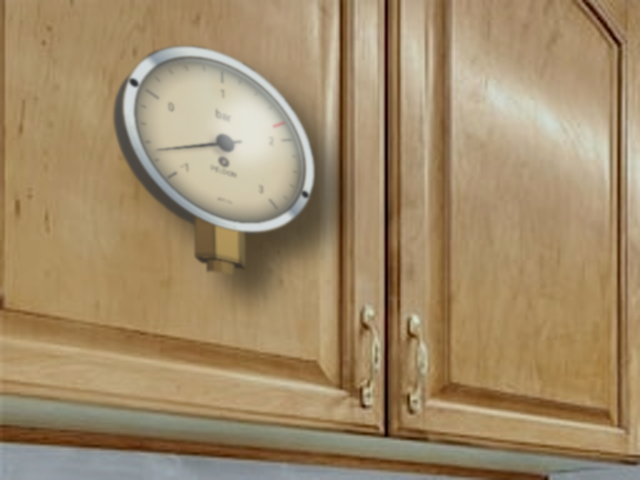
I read -0.7,bar
